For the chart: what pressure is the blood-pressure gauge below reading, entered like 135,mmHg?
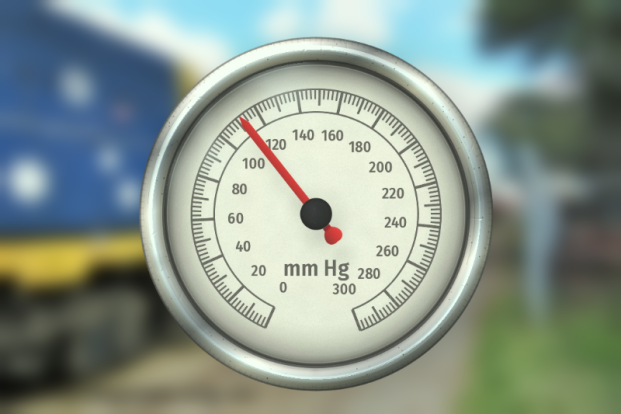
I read 112,mmHg
